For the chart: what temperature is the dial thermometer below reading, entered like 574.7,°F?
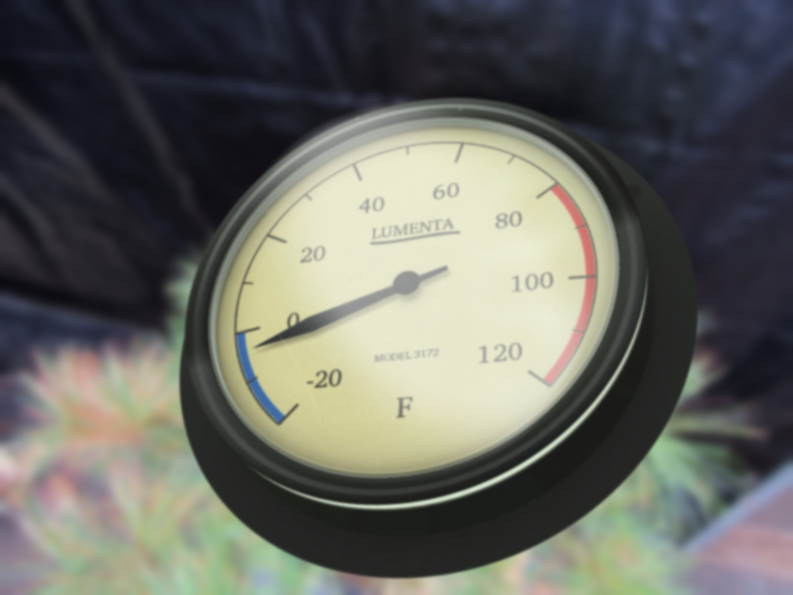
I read -5,°F
